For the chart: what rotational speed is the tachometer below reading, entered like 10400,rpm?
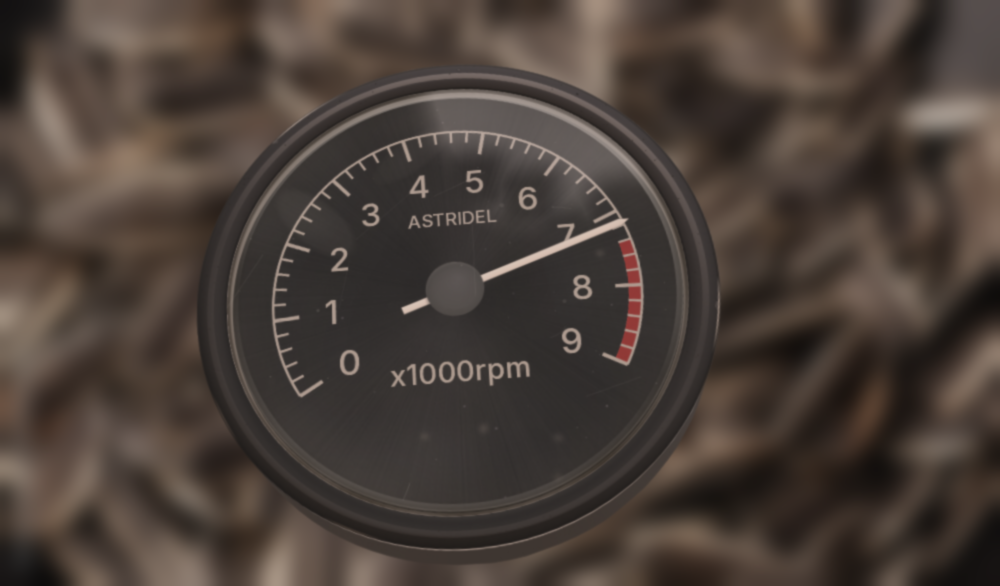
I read 7200,rpm
